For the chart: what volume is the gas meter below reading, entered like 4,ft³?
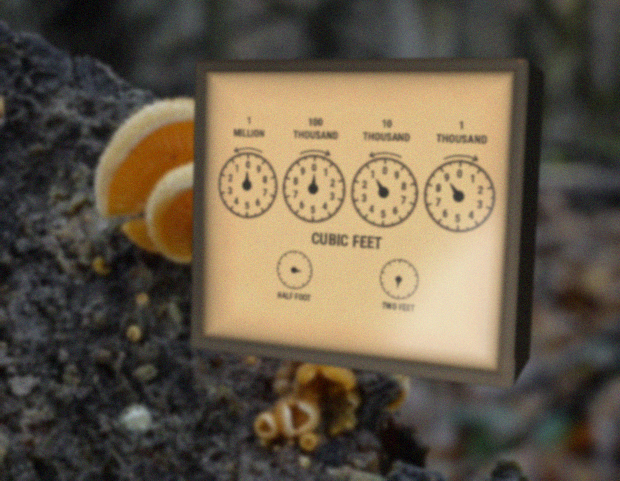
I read 900,ft³
